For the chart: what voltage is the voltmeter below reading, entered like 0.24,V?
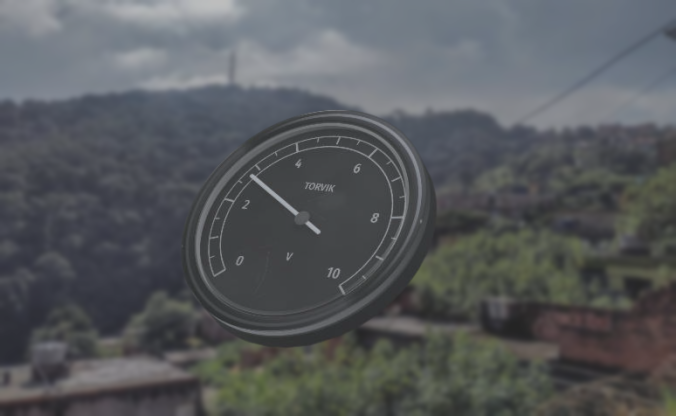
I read 2.75,V
